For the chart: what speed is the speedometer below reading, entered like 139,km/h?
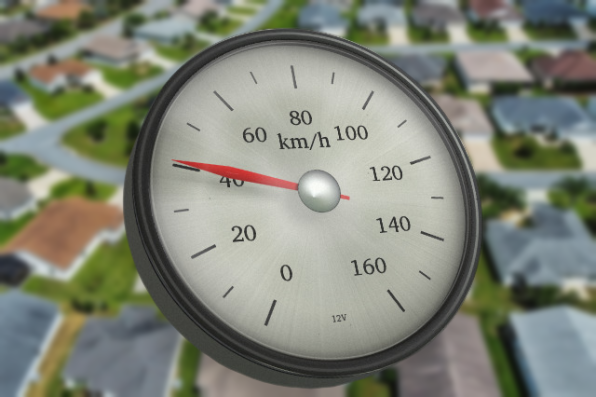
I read 40,km/h
